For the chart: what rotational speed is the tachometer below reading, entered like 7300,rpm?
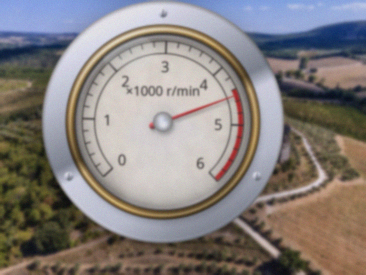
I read 4500,rpm
